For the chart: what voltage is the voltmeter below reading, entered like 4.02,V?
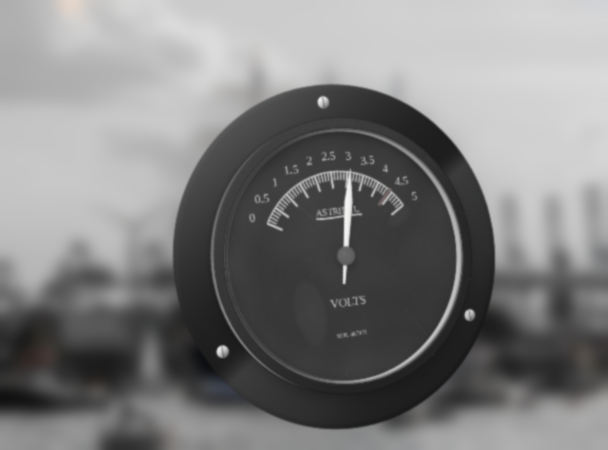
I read 3,V
